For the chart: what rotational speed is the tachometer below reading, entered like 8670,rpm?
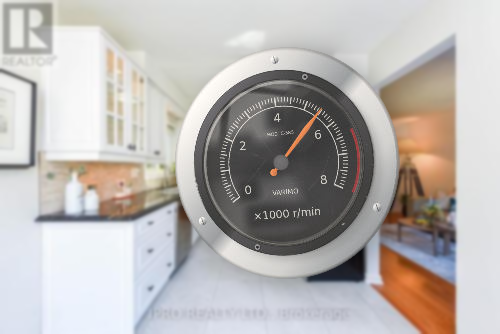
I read 5500,rpm
